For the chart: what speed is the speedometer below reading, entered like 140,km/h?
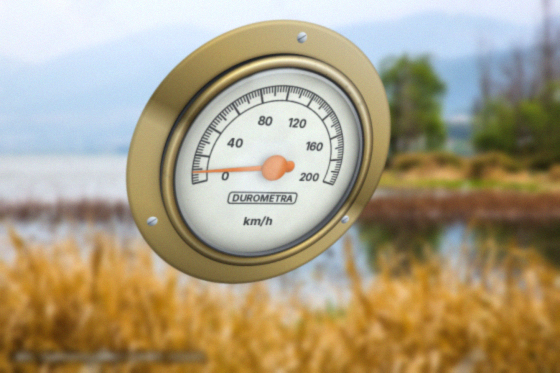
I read 10,km/h
